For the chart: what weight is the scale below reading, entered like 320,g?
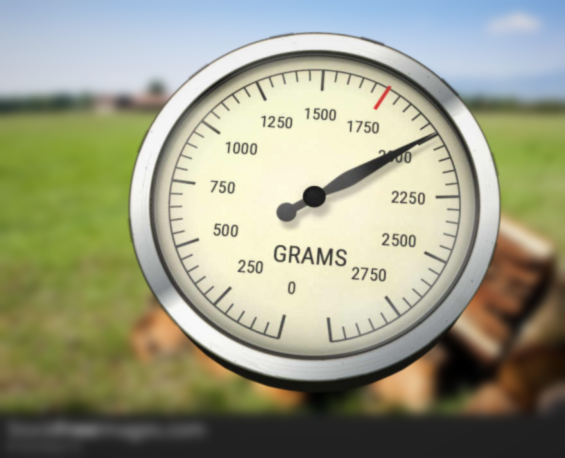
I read 2000,g
